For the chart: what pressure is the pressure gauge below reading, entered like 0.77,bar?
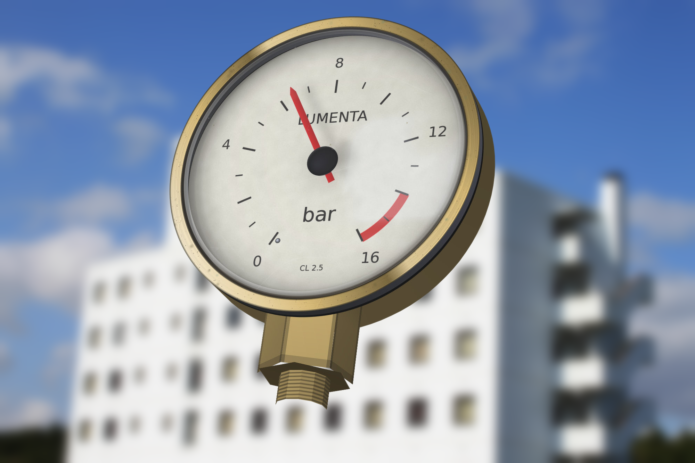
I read 6.5,bar
